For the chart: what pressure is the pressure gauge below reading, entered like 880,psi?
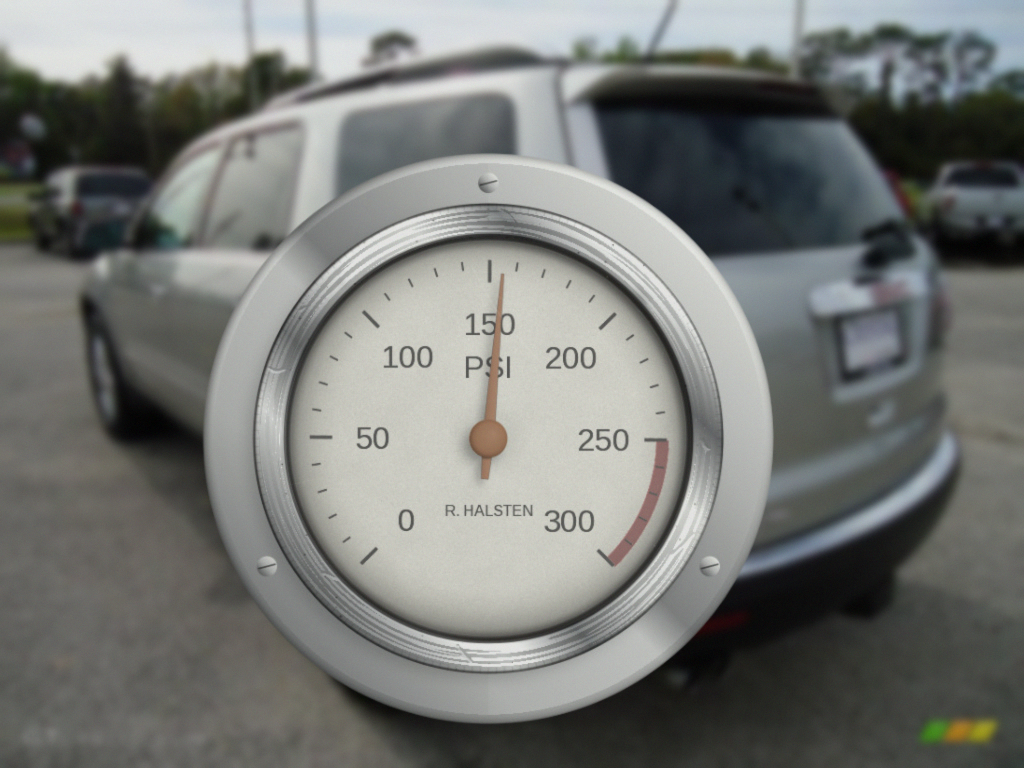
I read 155,psi
